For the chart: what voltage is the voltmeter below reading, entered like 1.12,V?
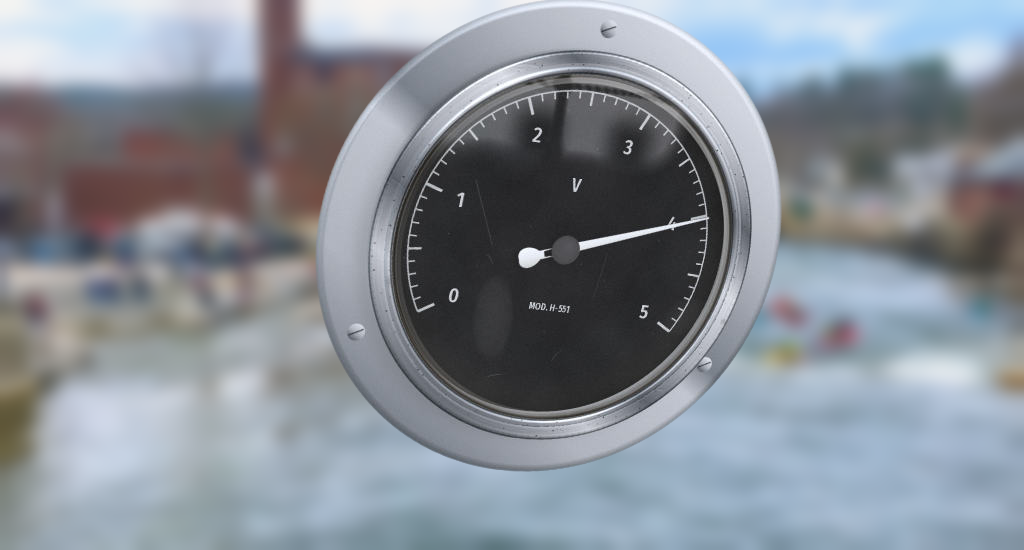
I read 4,V
